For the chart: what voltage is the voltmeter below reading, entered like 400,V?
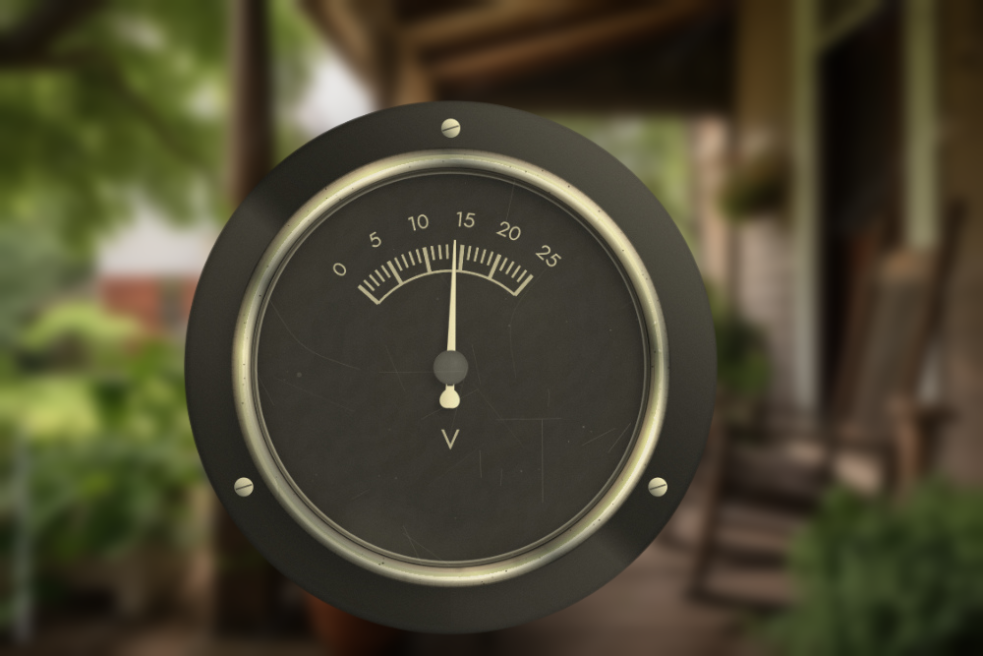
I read 14,V
